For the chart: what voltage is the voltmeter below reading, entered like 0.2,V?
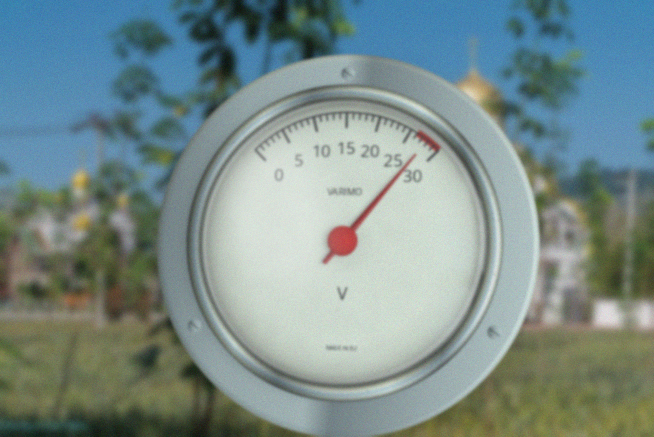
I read 28,V
